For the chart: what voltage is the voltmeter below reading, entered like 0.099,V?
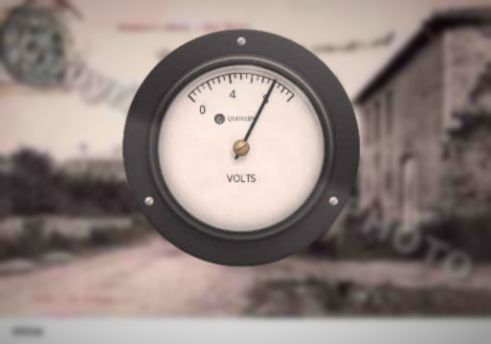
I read 8,V
